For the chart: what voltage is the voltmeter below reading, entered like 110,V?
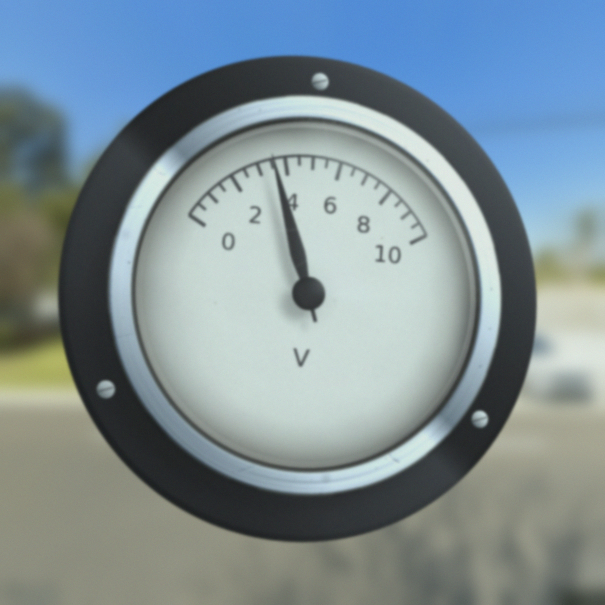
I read 3.5,V
